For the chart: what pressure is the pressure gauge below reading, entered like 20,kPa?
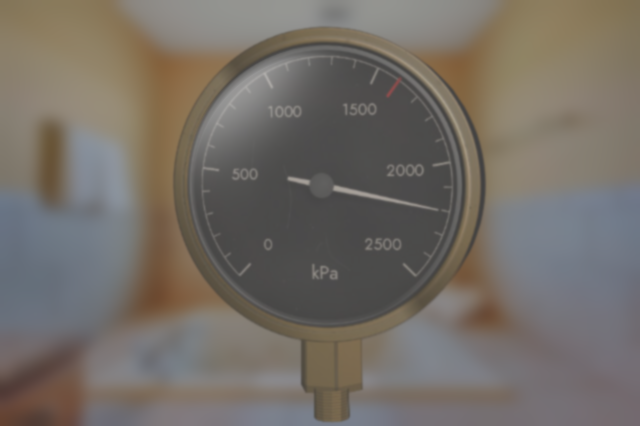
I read 2200,kPa
